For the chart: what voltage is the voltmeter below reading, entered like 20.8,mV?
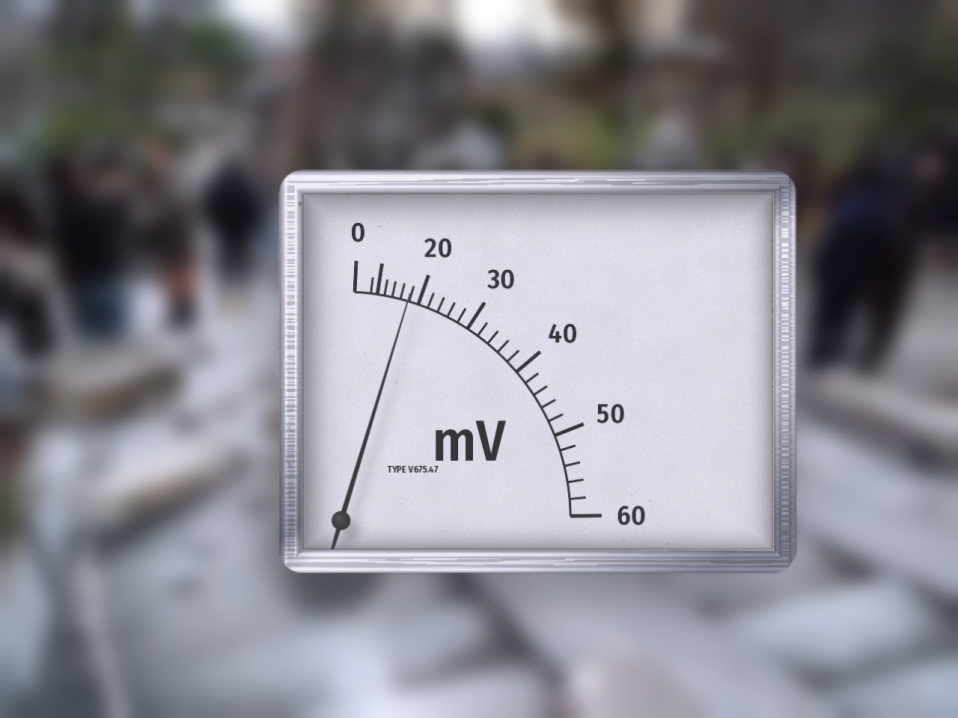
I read 18,mV
